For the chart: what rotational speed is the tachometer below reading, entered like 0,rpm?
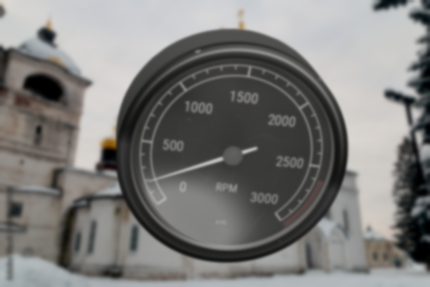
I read 200,rpm
